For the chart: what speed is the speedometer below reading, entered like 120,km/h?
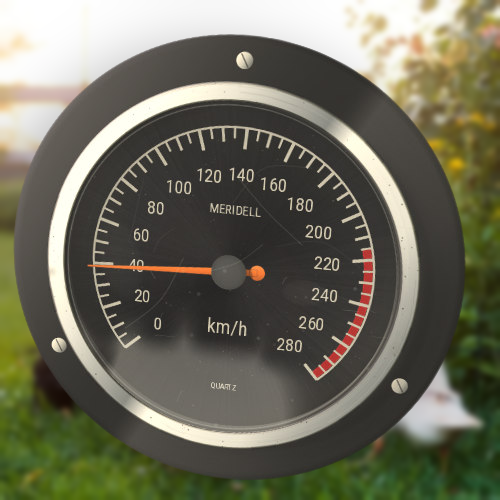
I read 40,km/h
